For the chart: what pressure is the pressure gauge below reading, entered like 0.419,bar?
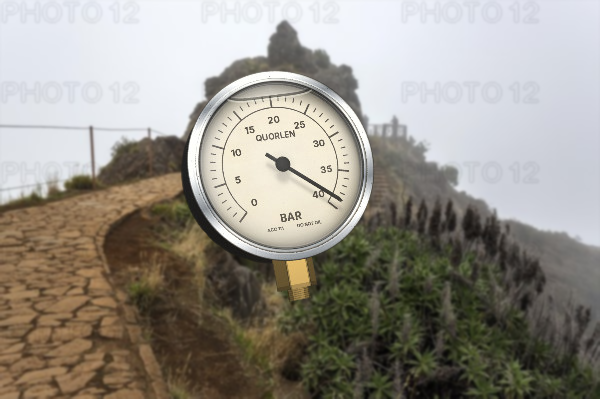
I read 39,bar
